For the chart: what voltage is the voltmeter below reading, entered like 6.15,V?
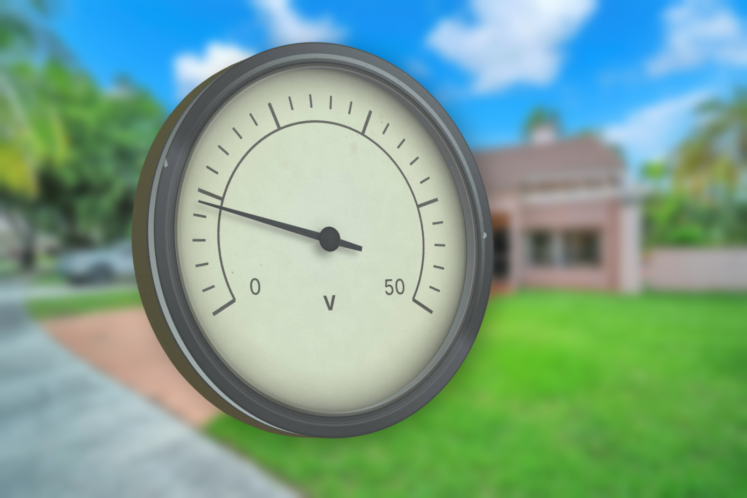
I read 9,V
